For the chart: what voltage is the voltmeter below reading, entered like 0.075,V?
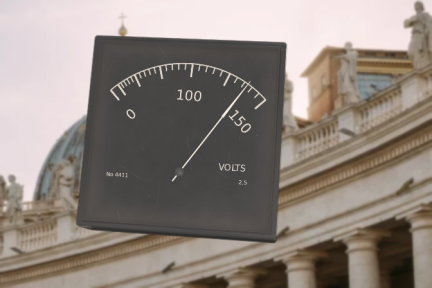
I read 137.5,V
